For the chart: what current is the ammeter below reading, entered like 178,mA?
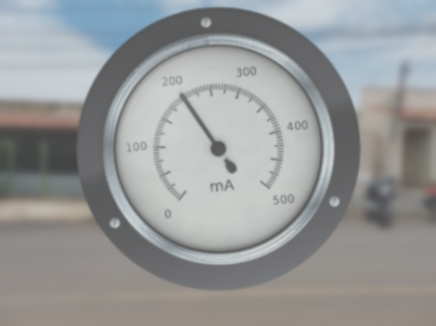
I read 200,mA
